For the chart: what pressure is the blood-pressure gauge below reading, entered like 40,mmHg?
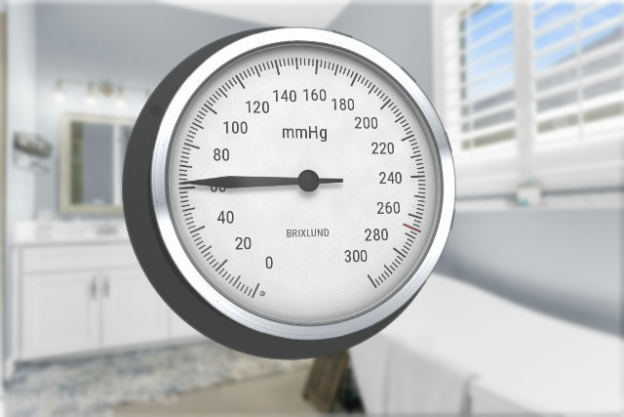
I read 62,mmHg
